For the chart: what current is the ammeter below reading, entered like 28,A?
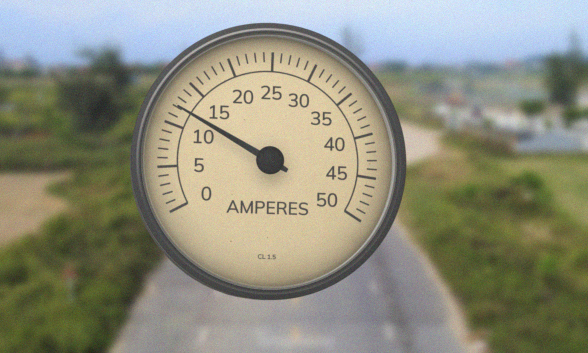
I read 12,A
